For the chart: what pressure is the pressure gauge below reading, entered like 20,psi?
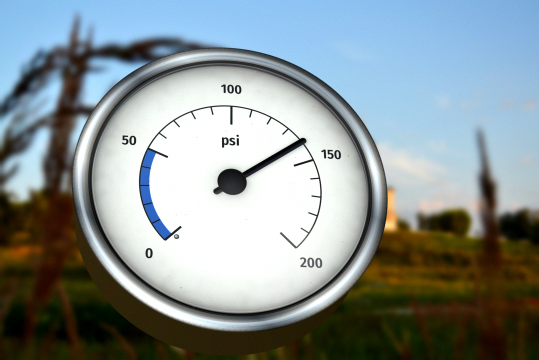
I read 140,psi
